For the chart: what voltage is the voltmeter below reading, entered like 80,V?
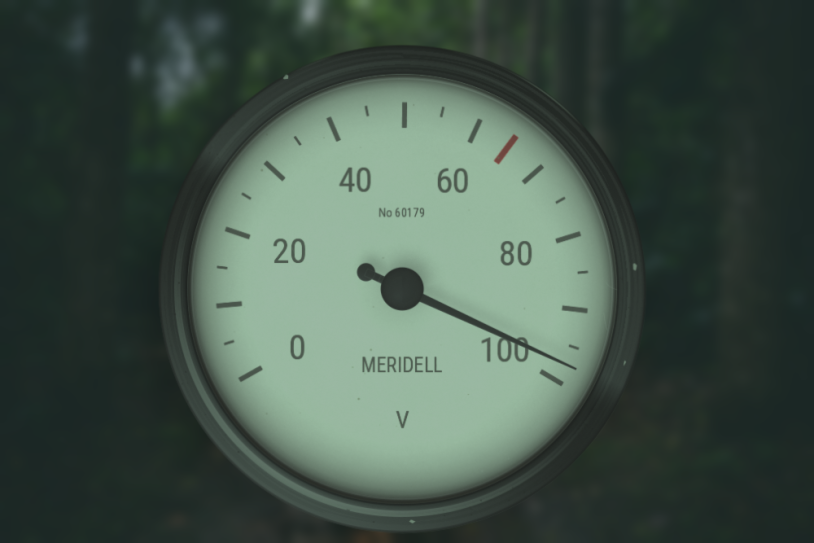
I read 97.5,V
